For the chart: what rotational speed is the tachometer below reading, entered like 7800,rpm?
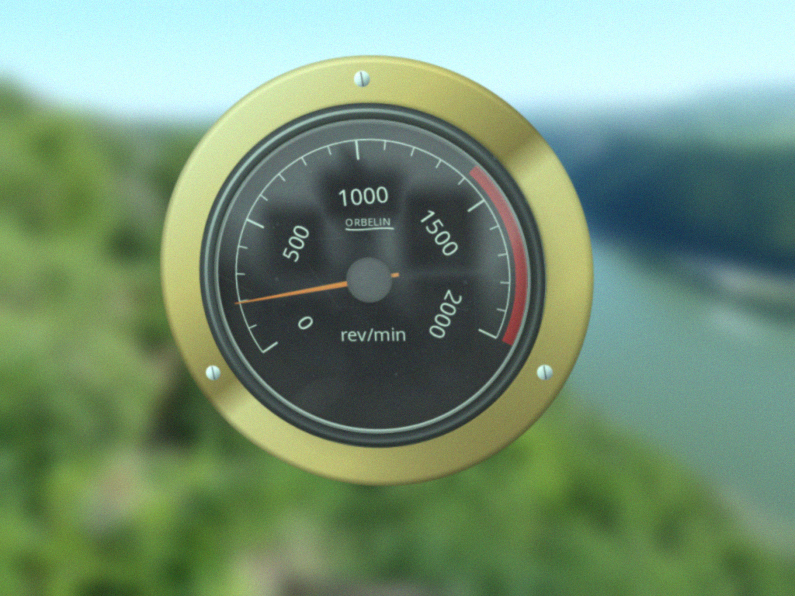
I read 200,rpm
